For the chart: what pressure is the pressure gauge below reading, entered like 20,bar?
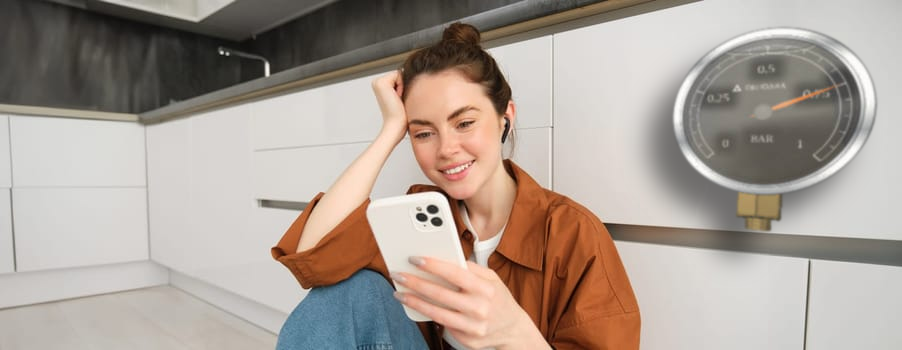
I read 0.75,bar
